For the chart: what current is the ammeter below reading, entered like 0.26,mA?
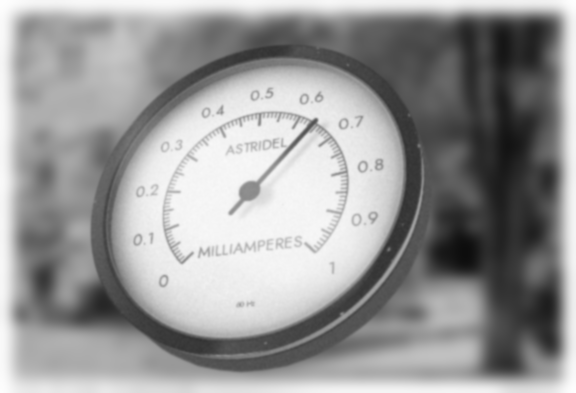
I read 0.65,mA
